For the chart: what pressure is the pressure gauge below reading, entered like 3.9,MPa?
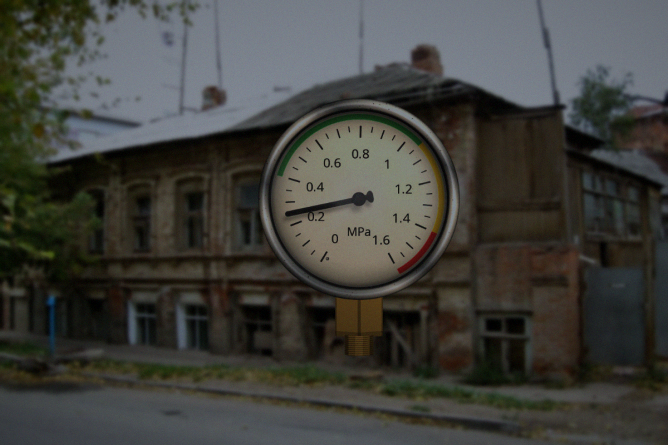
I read 0.25,MPa
